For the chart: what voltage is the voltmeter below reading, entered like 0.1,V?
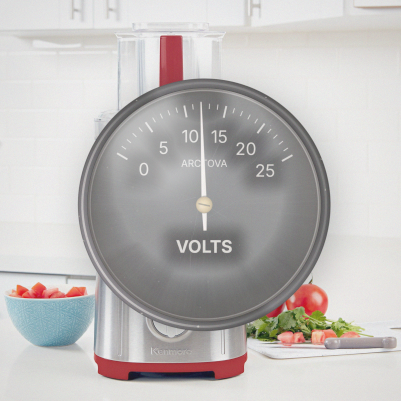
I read 12,V
